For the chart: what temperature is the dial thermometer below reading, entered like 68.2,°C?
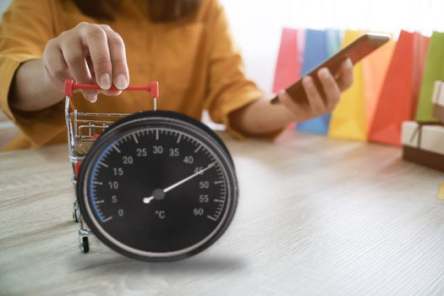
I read 45,°C
